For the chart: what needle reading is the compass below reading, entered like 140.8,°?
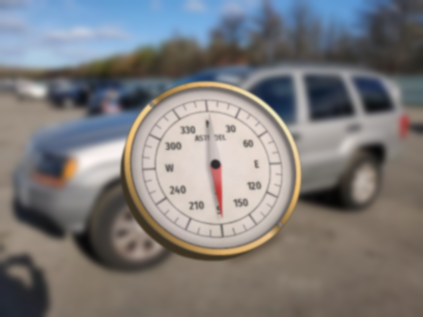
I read 180,°
